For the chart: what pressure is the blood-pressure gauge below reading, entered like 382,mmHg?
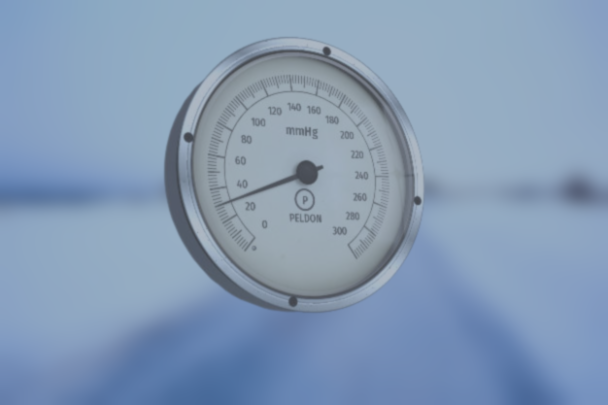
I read 30,mmHg
